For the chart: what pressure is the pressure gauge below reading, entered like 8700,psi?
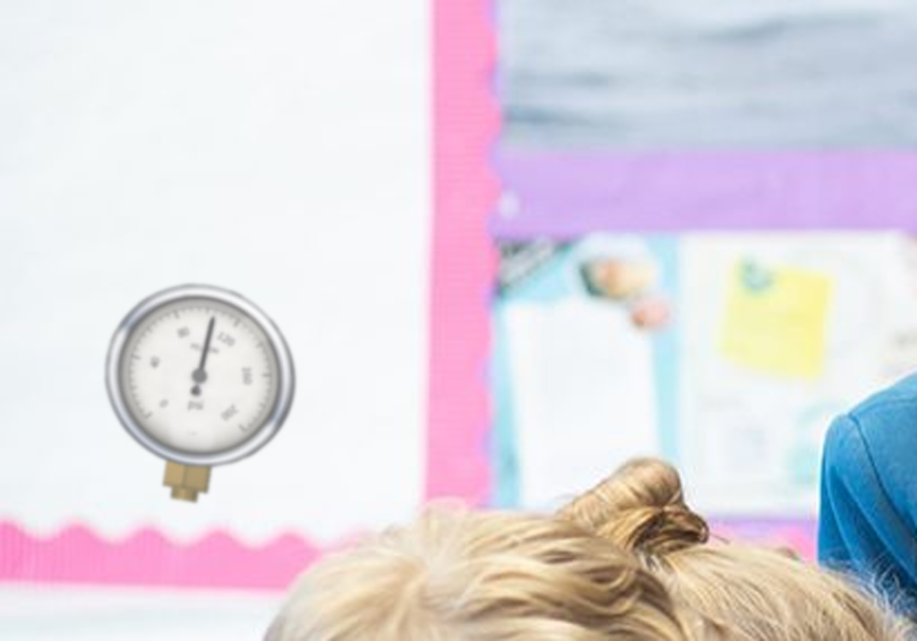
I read 105,psi
